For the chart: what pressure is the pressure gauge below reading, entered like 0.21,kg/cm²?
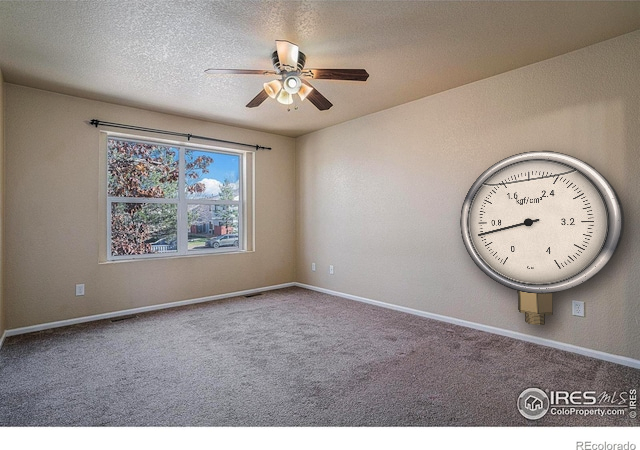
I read 0.6,kg/cm²
